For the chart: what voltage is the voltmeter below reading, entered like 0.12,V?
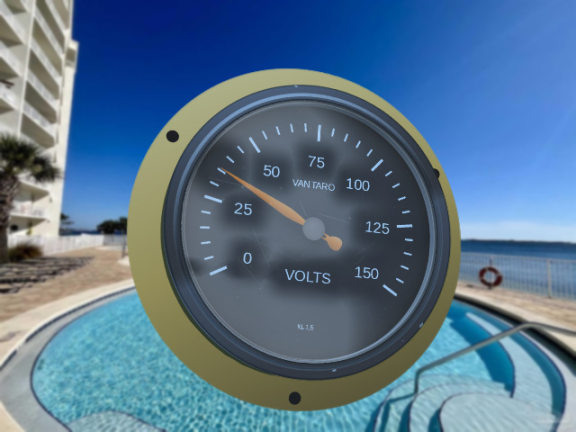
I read 35,V
